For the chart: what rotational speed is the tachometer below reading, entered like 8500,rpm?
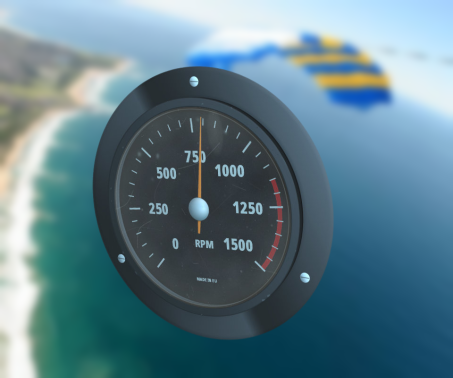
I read 800,rpm
